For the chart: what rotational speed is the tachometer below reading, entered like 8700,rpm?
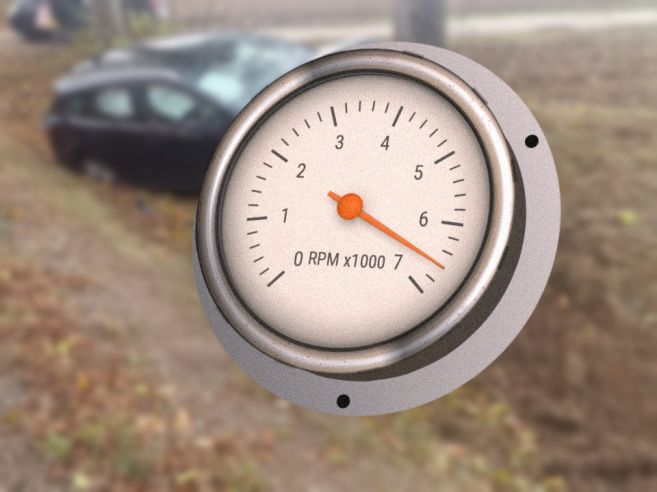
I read 6600,rpm
